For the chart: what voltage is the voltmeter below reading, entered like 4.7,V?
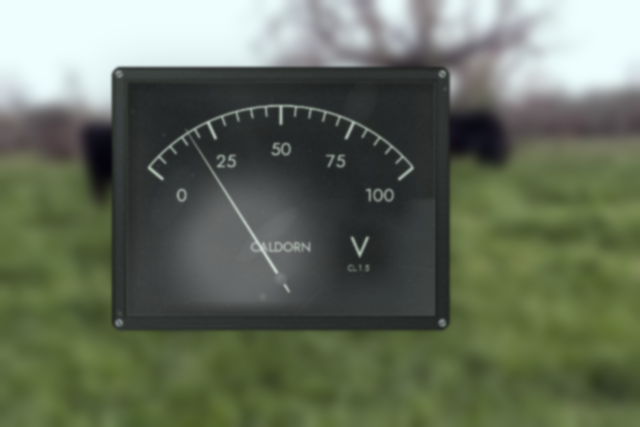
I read 17.5,V
